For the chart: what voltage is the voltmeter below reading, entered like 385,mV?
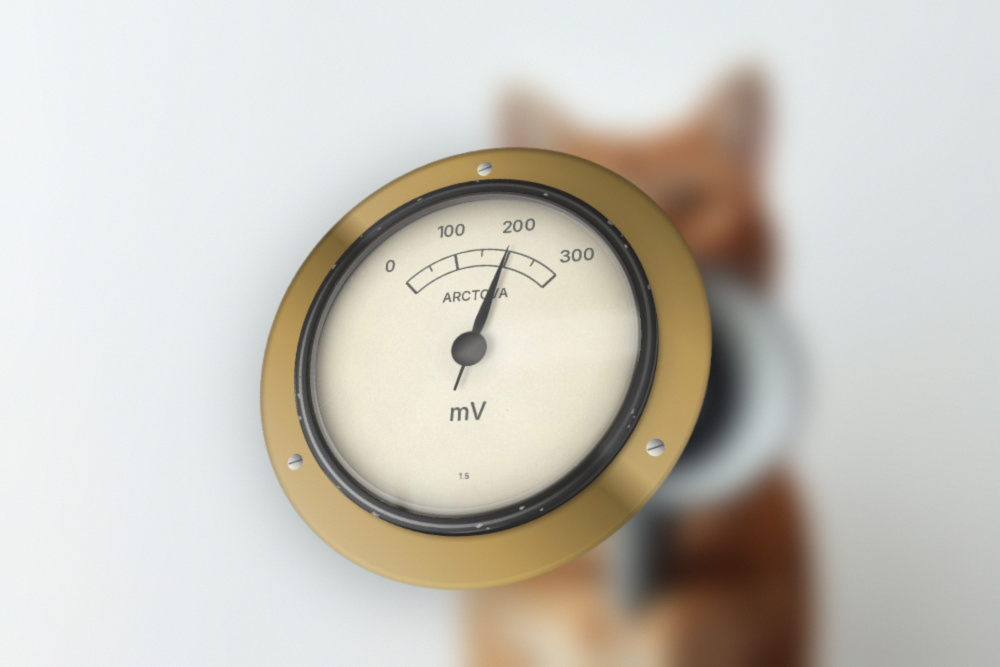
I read 200,mV
